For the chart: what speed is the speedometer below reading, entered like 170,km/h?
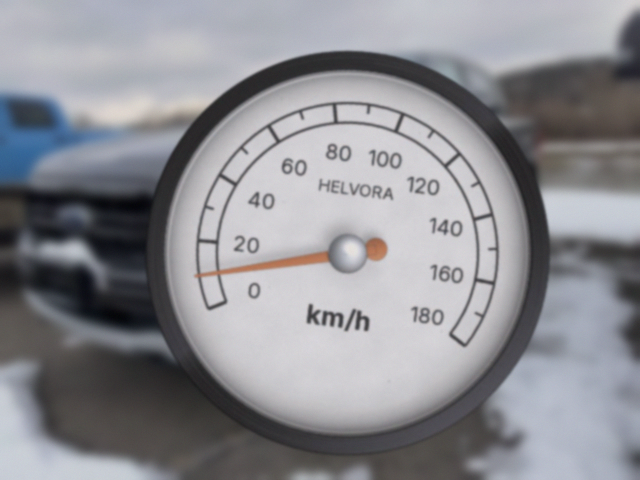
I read 10,km/h
